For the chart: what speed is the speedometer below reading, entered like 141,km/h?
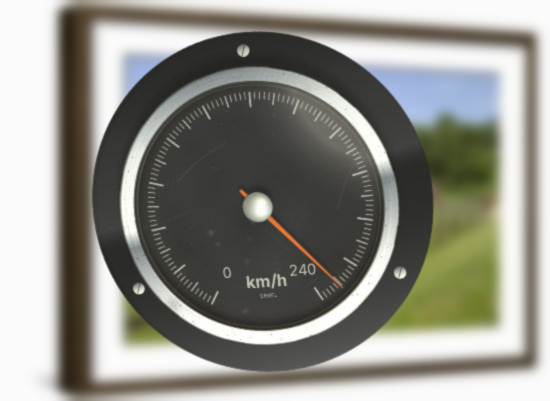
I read 230,km/h
